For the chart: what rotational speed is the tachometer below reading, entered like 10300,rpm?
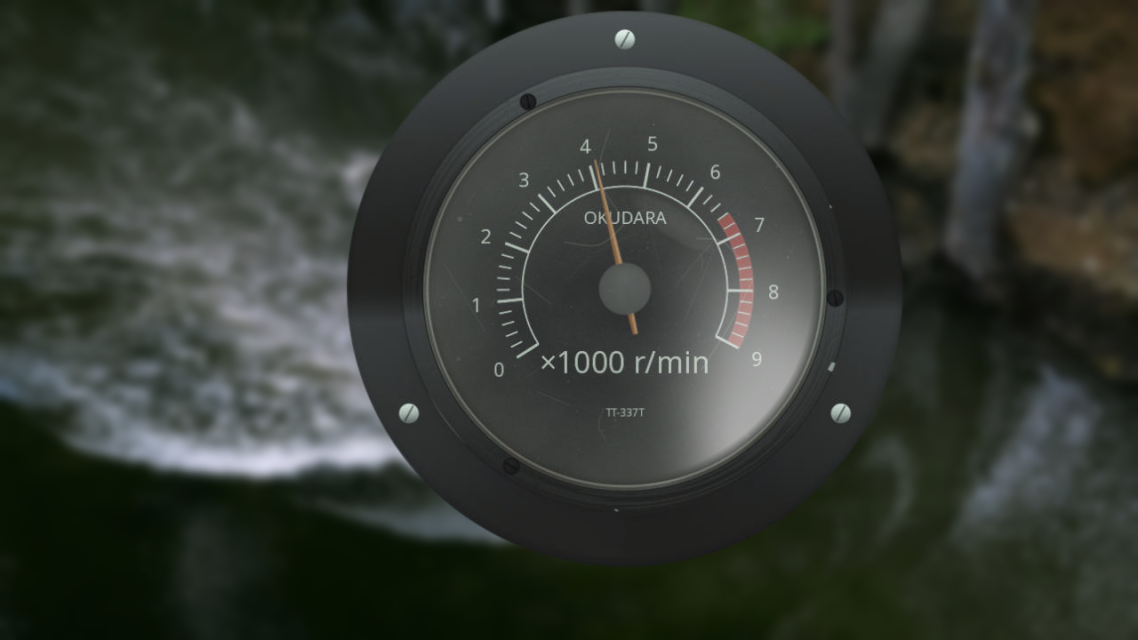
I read 4100,rpm
